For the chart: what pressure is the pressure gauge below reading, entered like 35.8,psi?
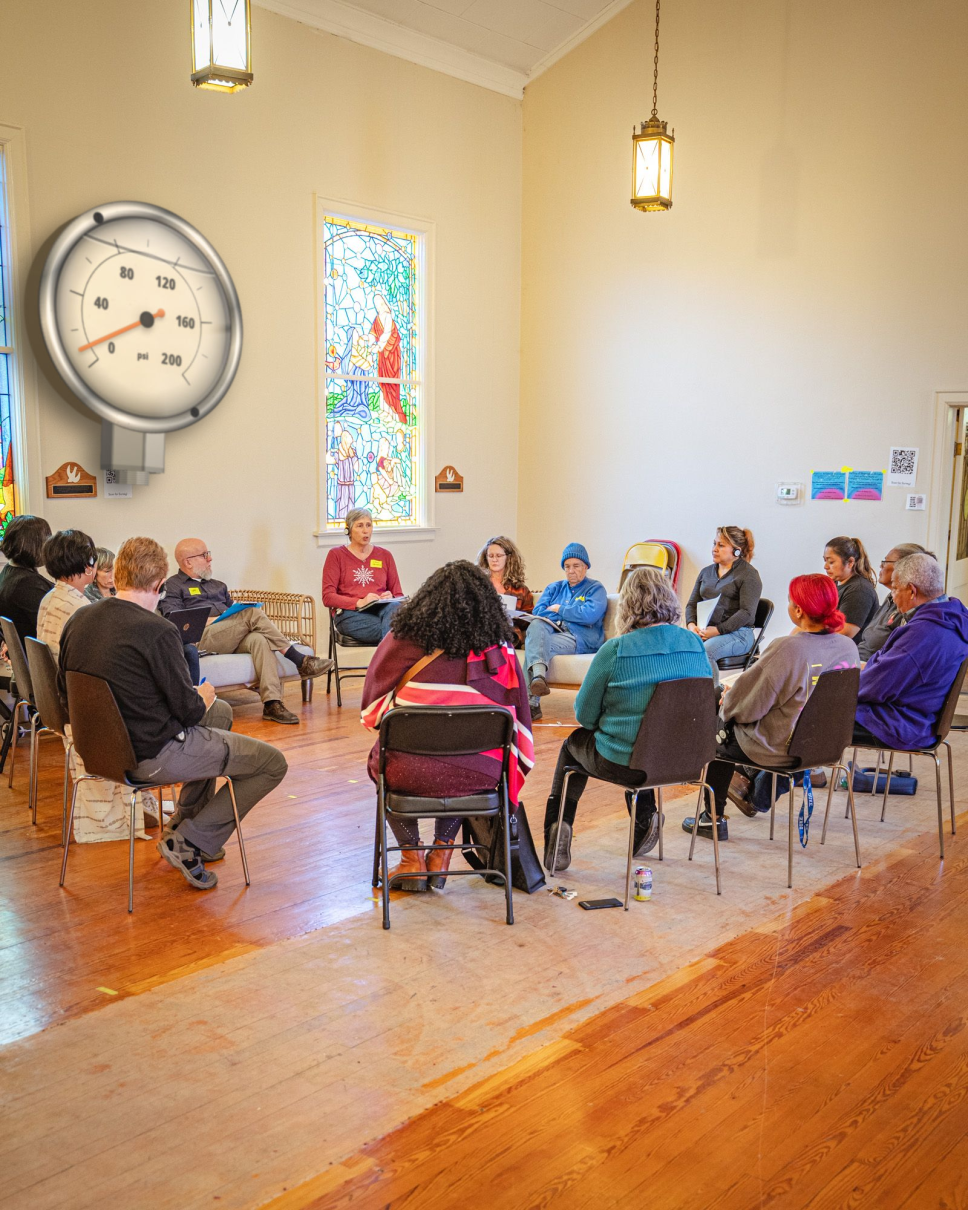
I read 10,psi
